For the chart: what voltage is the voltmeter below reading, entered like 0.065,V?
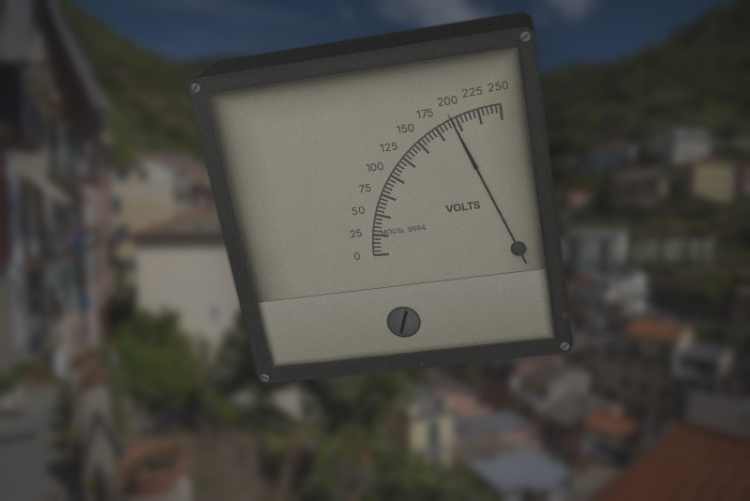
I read 195,V
